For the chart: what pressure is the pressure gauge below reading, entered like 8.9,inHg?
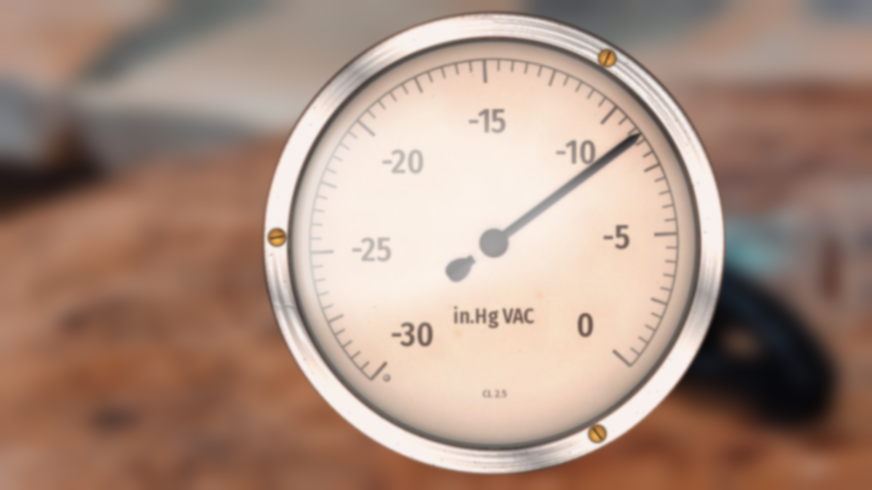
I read -8.75,inHg
